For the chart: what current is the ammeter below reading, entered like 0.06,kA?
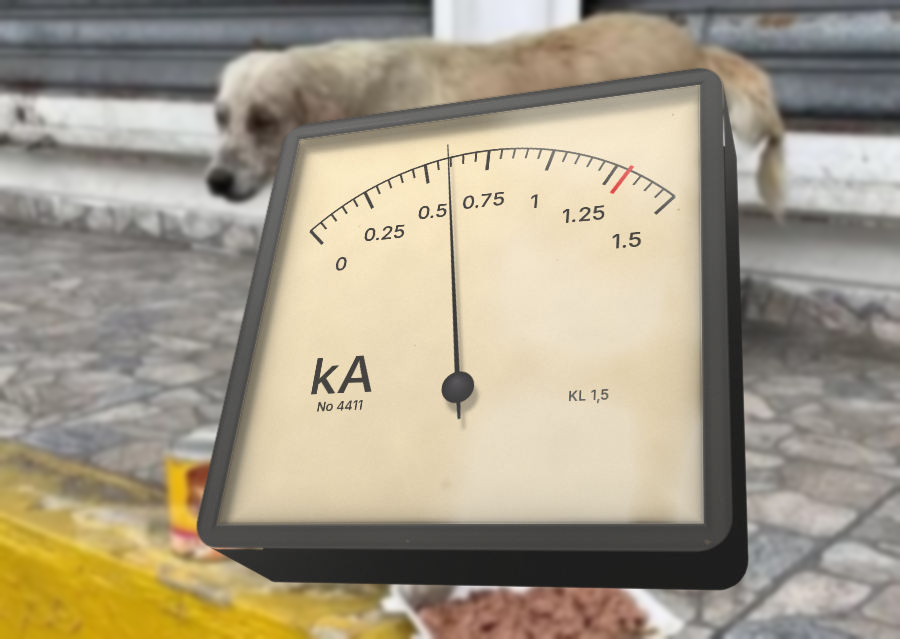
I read 0.6,kA
